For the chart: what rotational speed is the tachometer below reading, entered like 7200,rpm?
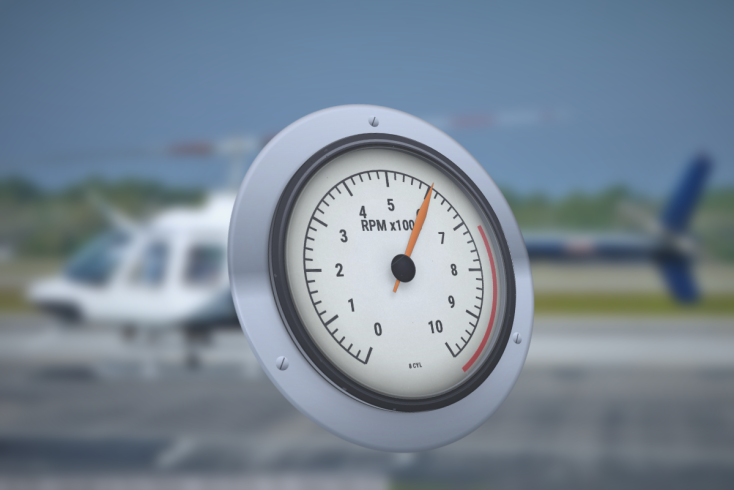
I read 6000,rpm
